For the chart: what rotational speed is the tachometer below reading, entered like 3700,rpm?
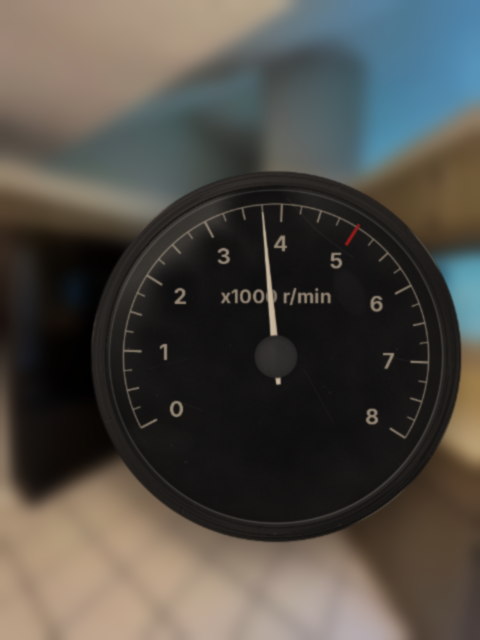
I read 3750,rpm
